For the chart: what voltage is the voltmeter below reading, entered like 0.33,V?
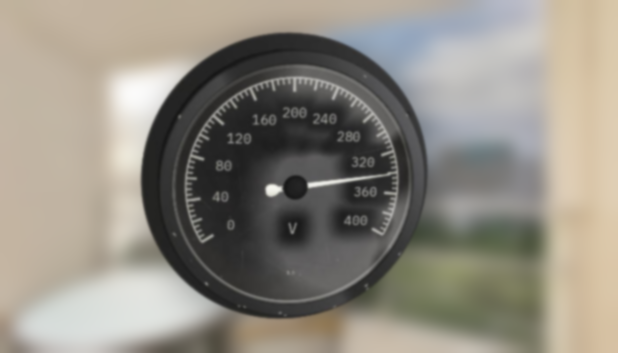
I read 340,V
